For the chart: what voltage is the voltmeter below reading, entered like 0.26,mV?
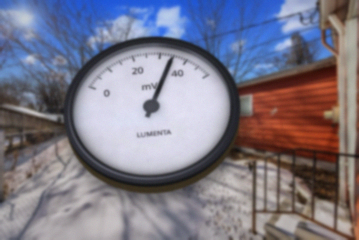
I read 35,mV
